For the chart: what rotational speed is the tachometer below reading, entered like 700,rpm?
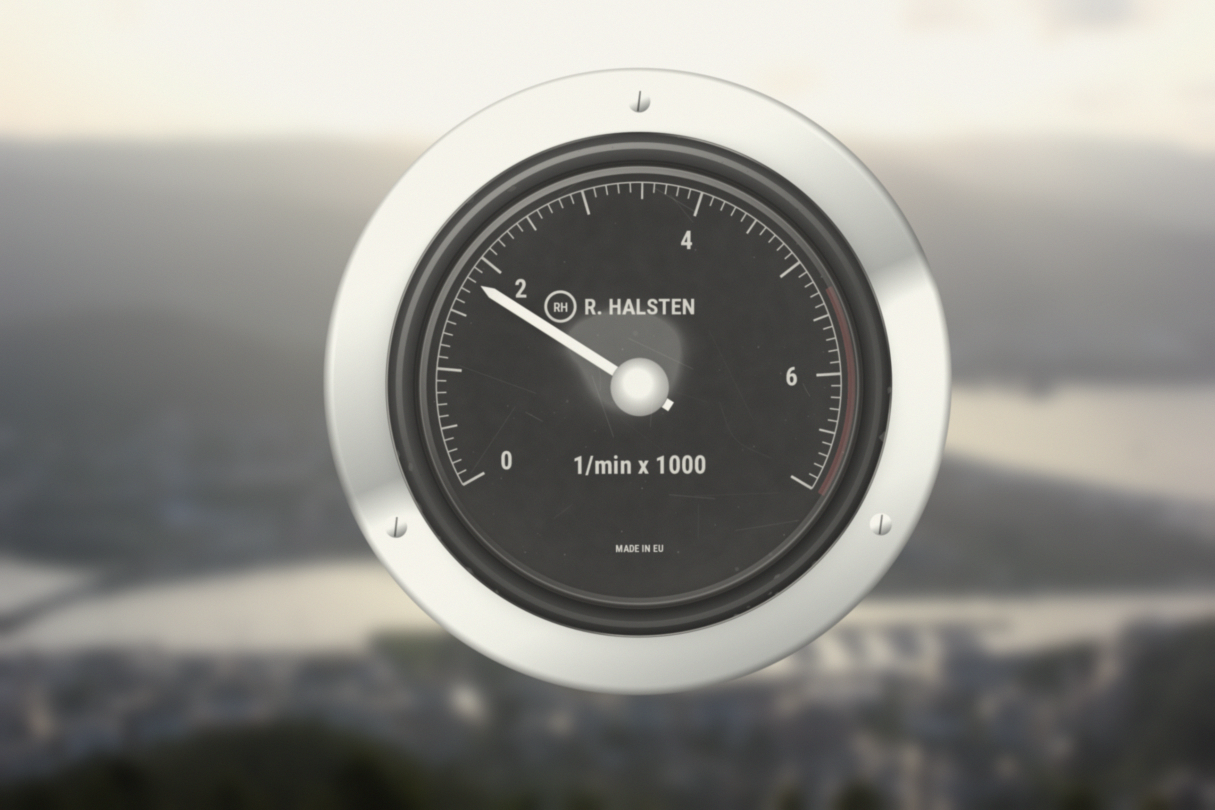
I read 1800,rpm
